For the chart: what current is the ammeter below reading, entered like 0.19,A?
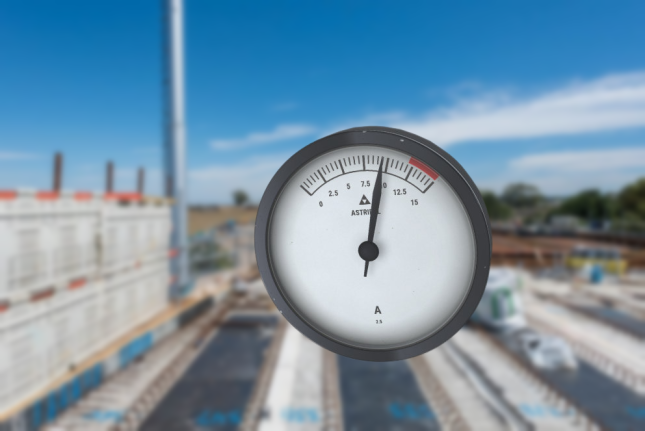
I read 9.5,A
